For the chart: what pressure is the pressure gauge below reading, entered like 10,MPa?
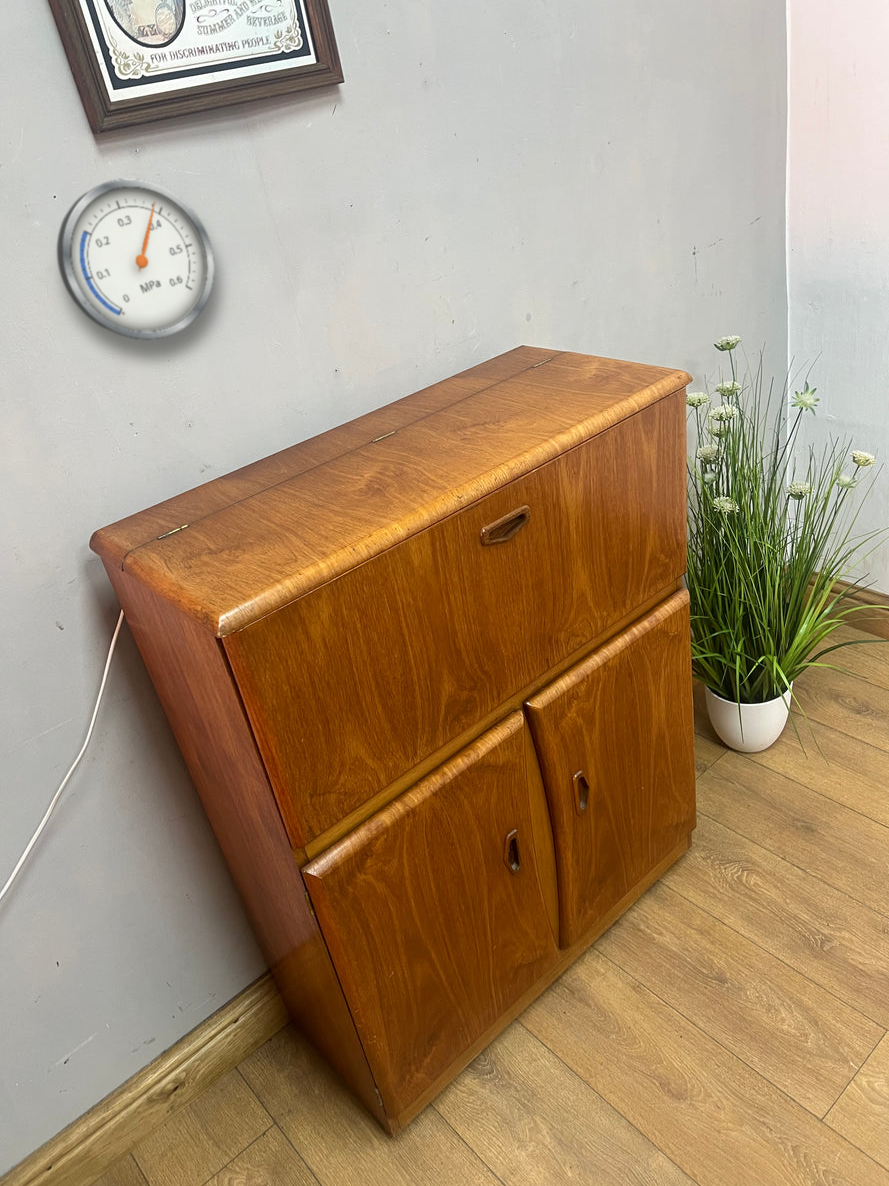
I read 0.38,MPa
